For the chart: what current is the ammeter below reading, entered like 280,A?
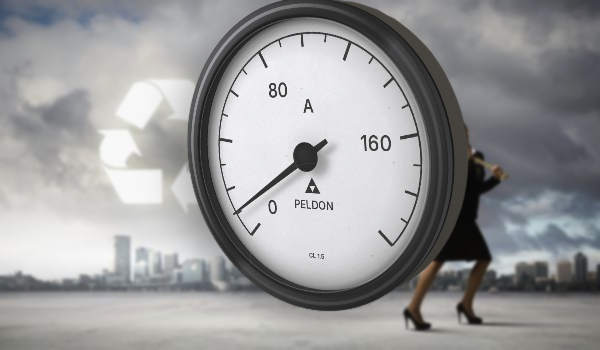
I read 10,A
